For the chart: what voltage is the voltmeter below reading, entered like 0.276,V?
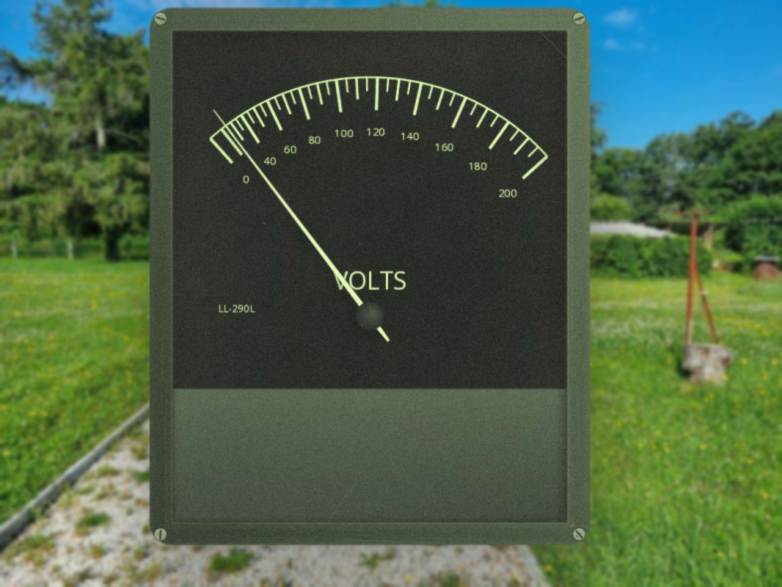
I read 25,V
